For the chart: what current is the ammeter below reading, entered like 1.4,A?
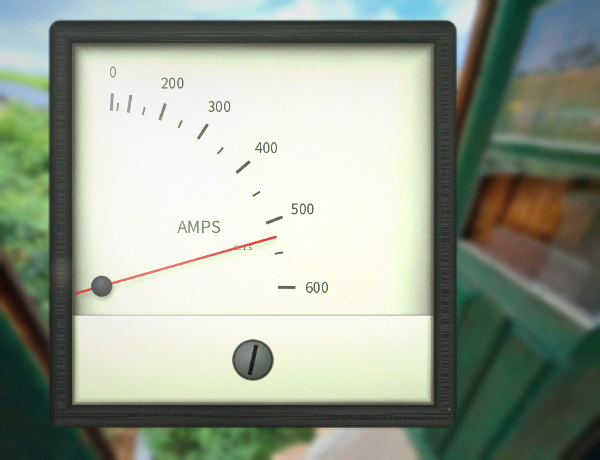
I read 525,A
